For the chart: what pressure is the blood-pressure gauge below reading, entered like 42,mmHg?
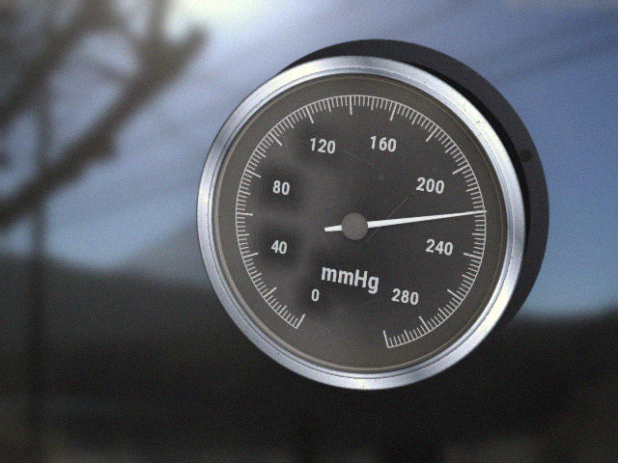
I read 220,mmHg
